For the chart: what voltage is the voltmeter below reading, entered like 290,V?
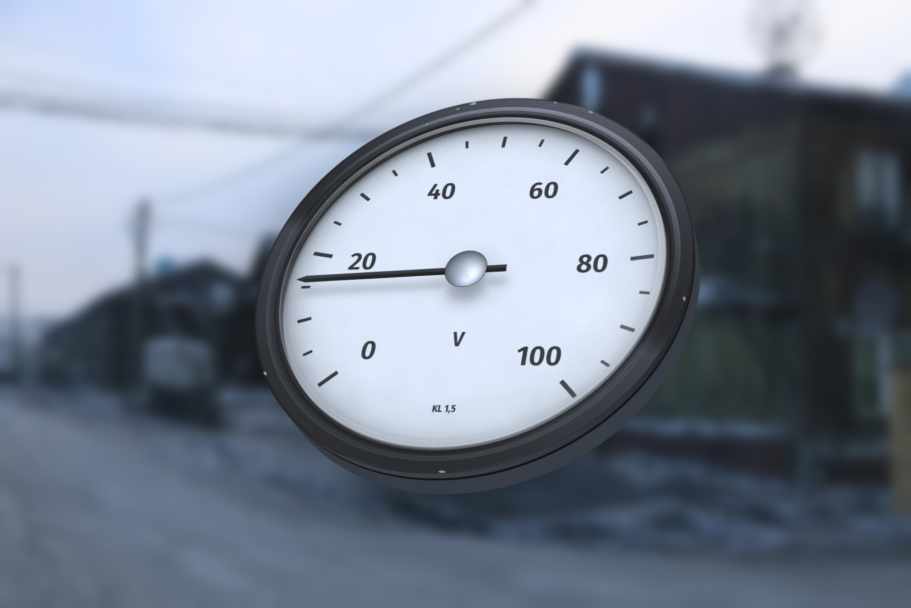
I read 15,V
